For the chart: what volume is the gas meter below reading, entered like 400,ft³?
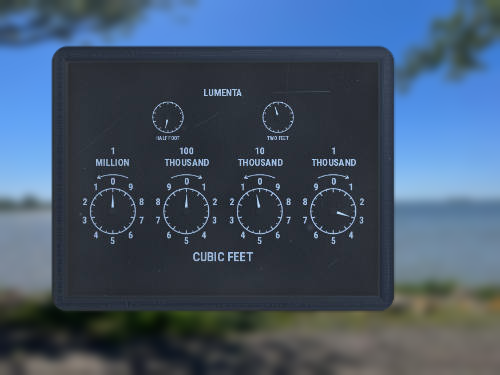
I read 300,ft³
